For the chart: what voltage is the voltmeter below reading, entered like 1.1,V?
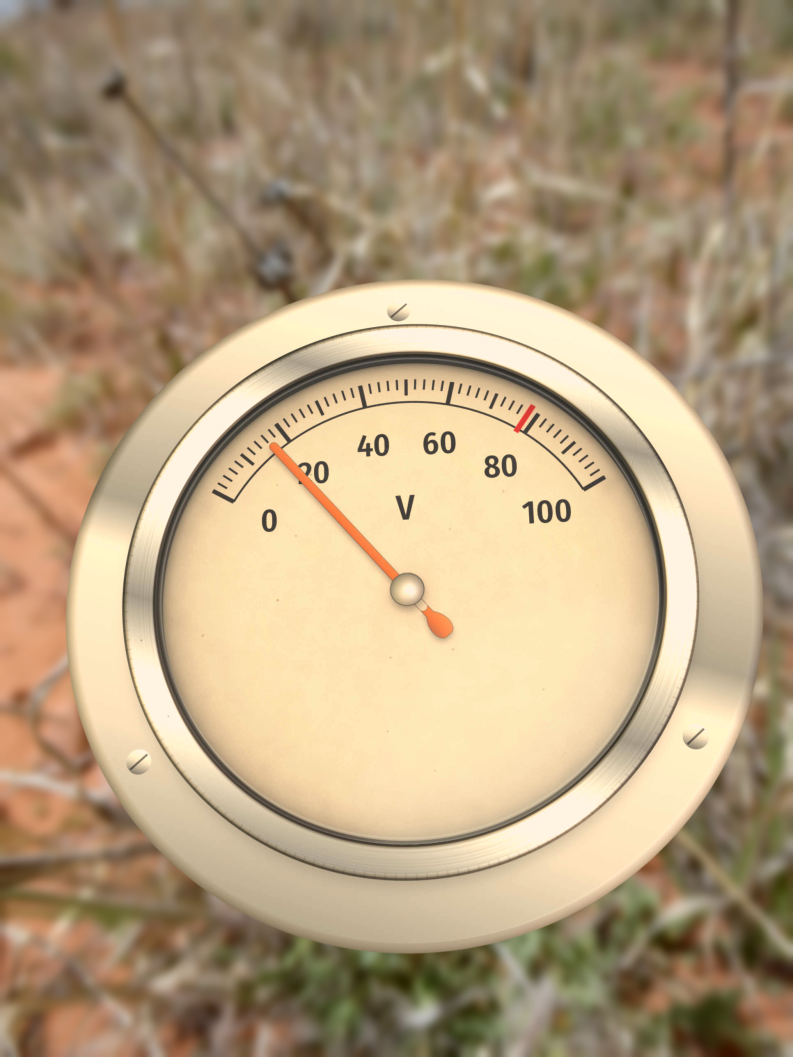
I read 16,V
